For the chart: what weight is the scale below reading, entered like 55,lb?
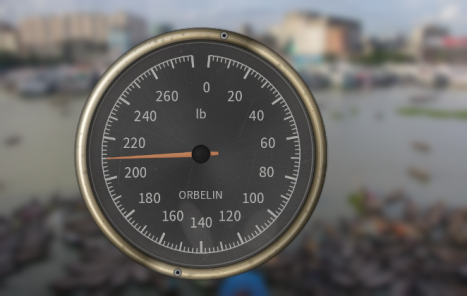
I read 210,lb
